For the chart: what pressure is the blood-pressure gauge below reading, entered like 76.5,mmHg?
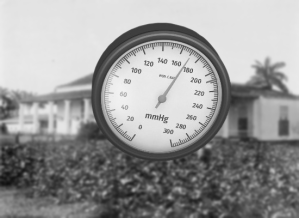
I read 170,mmHg
